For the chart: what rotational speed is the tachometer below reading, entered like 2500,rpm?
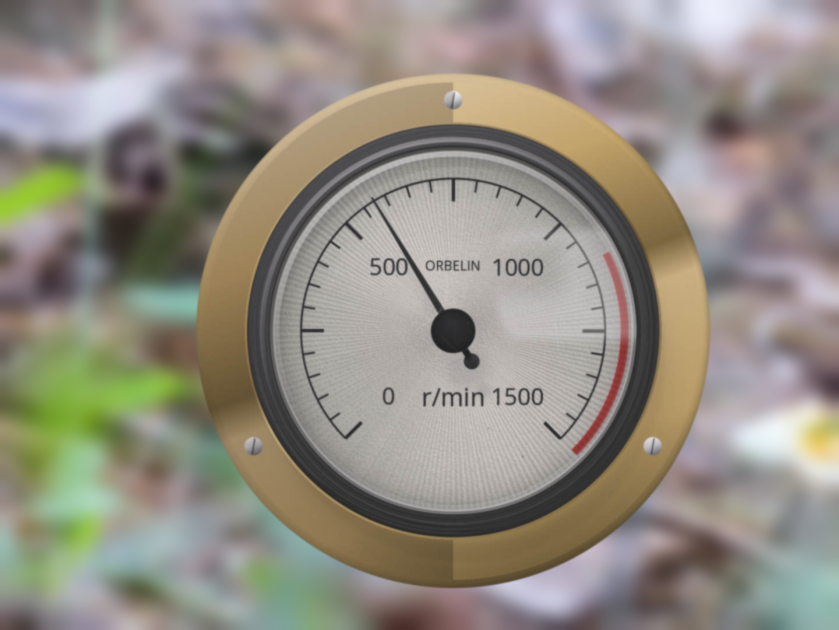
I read 575,rpm
